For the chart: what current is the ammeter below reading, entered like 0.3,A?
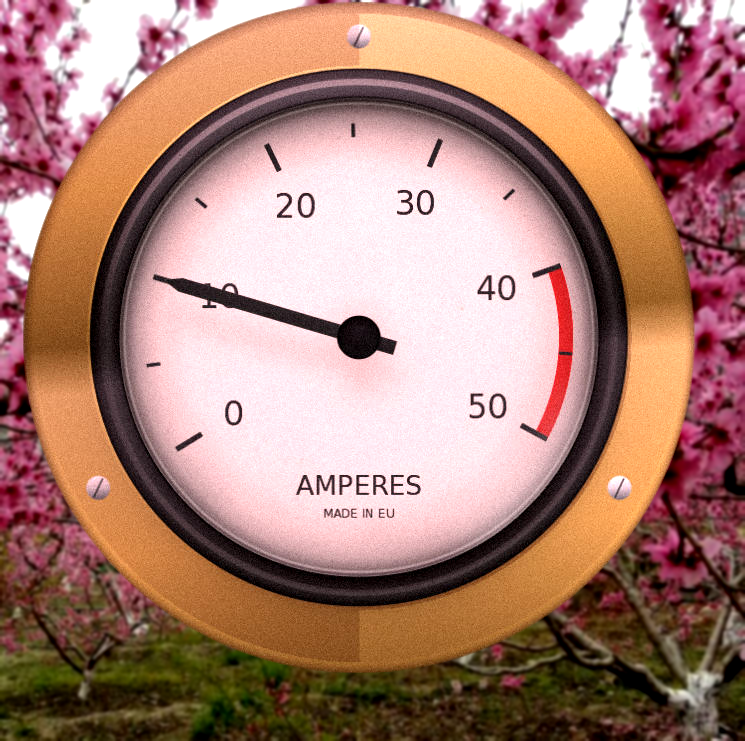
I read 10,A
